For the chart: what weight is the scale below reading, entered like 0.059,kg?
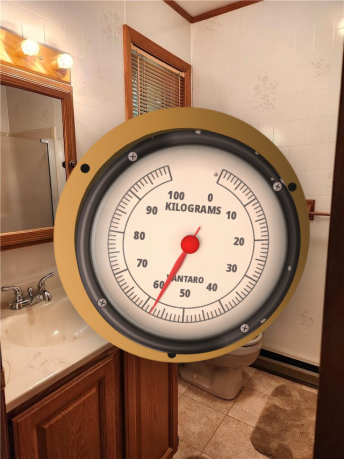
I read 58,kg
